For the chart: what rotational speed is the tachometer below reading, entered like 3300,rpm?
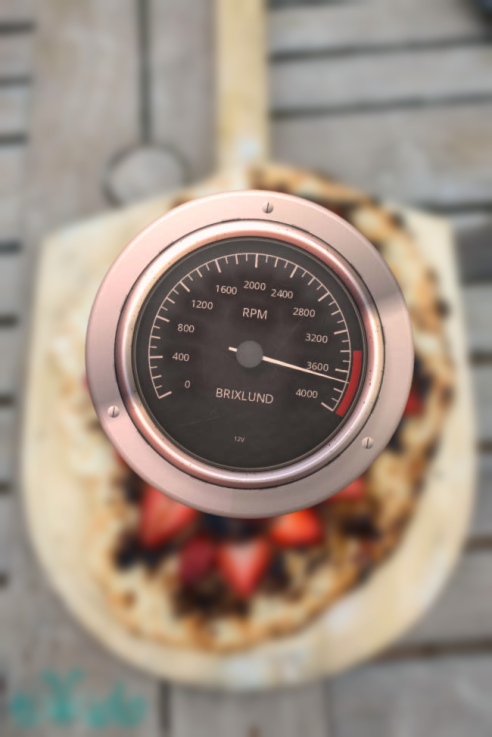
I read 3700,rpm
